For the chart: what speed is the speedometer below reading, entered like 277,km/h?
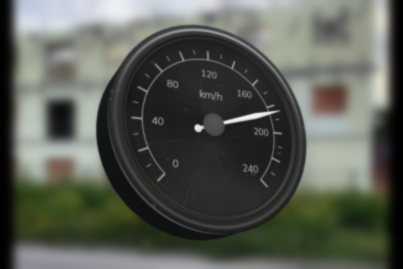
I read 185,km/h
